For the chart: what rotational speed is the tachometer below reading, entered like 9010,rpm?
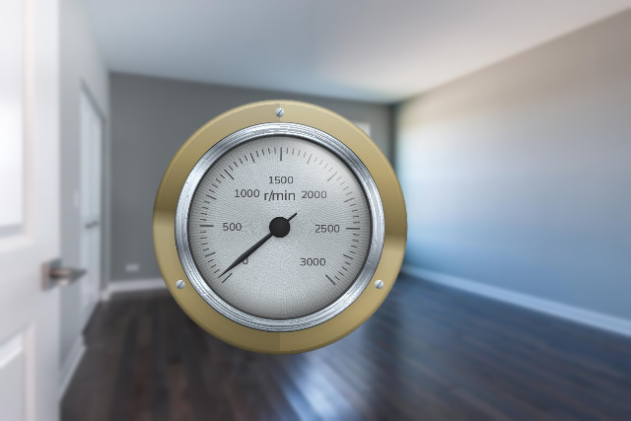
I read 50,rpm
